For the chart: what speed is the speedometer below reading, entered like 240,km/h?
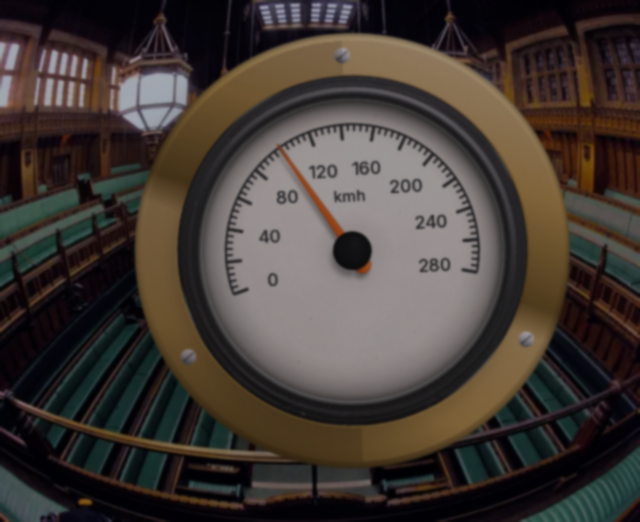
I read 100,km/h
